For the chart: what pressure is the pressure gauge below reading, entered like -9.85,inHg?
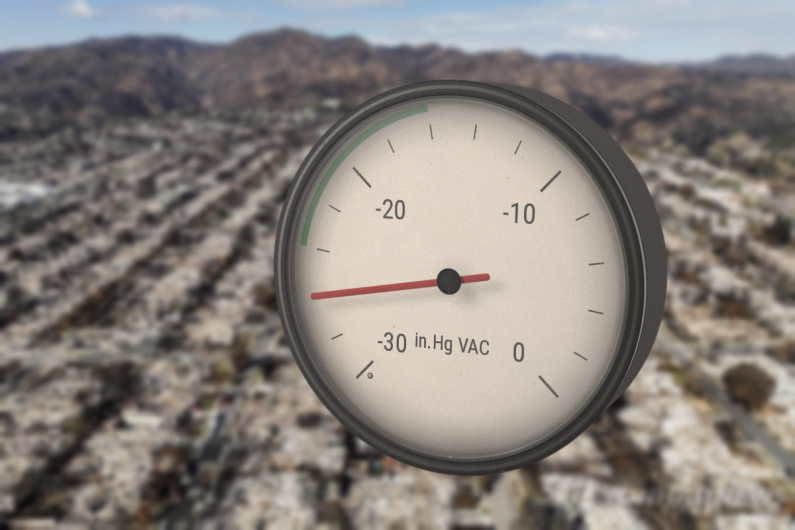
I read -26,inHg
